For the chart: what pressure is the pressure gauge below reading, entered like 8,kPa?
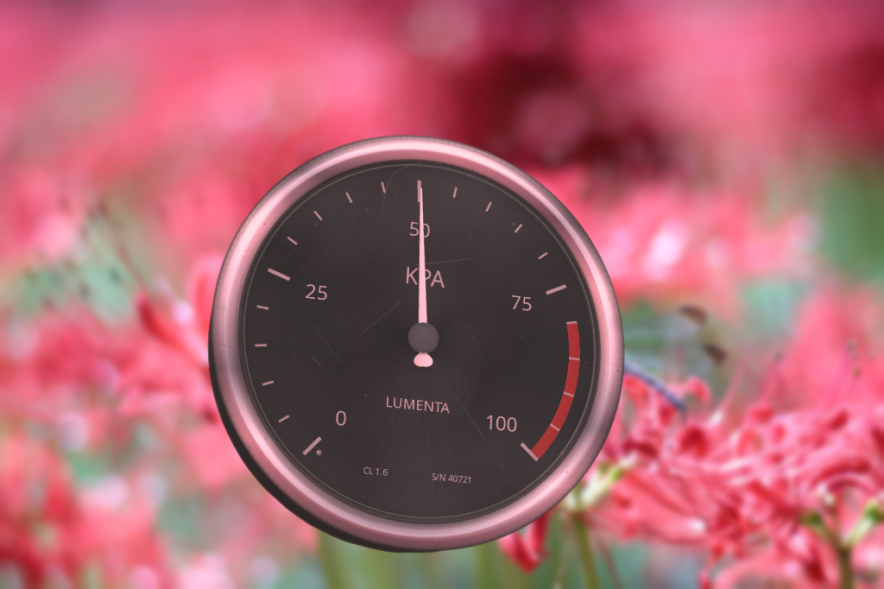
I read 50,kPa
